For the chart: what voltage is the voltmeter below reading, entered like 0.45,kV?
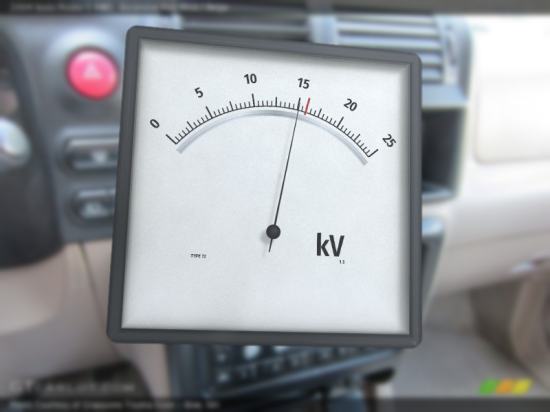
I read 15,kV
